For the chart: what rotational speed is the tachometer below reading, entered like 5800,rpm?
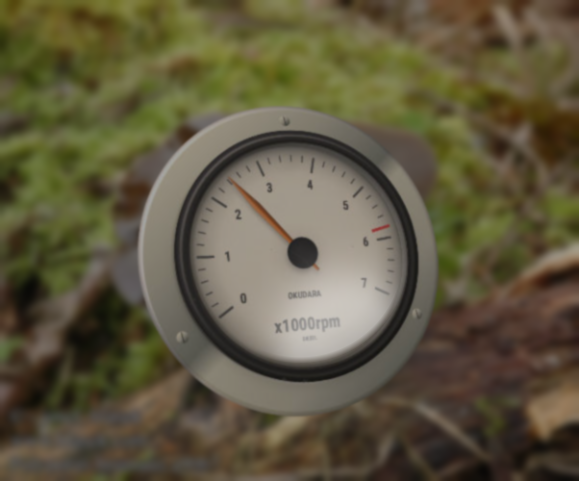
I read 2400,rpm
